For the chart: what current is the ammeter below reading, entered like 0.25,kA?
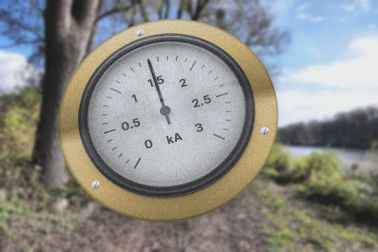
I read 1.5,kA
